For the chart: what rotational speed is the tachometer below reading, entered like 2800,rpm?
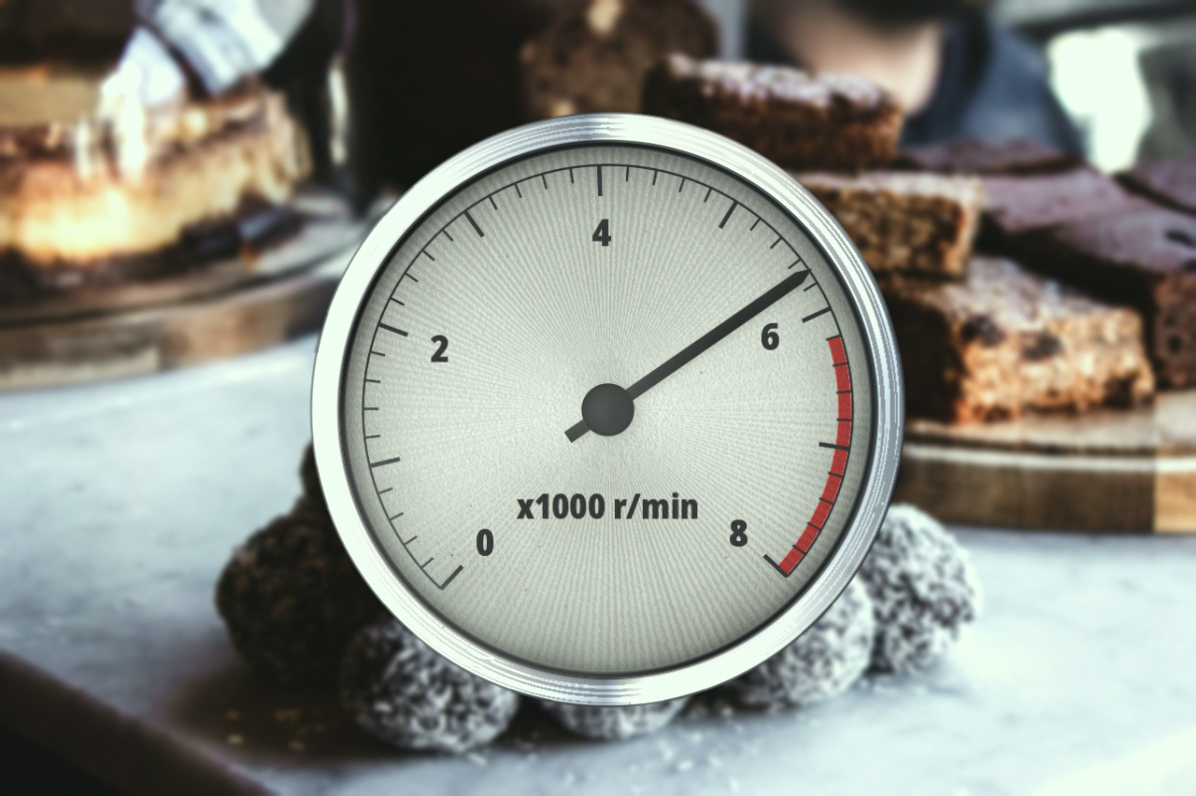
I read 5700,rpm
